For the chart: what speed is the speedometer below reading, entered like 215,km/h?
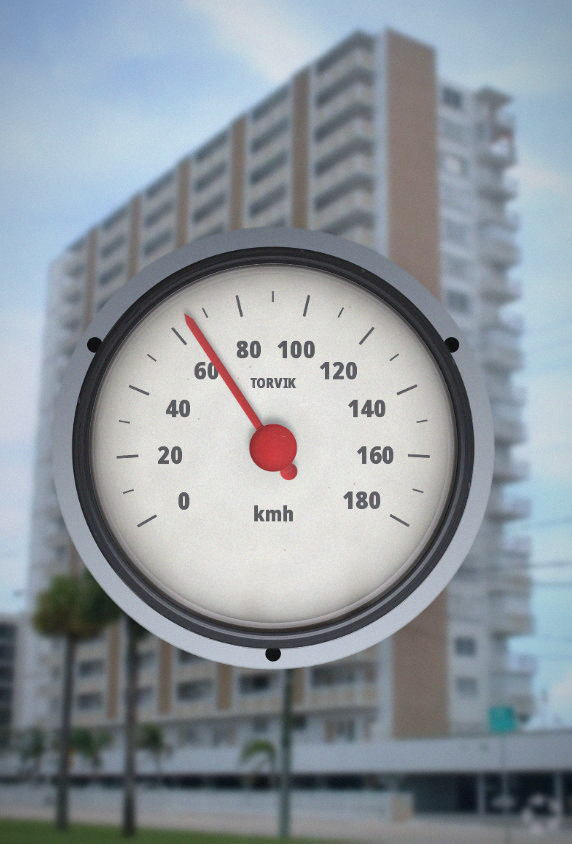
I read 65,km/h
